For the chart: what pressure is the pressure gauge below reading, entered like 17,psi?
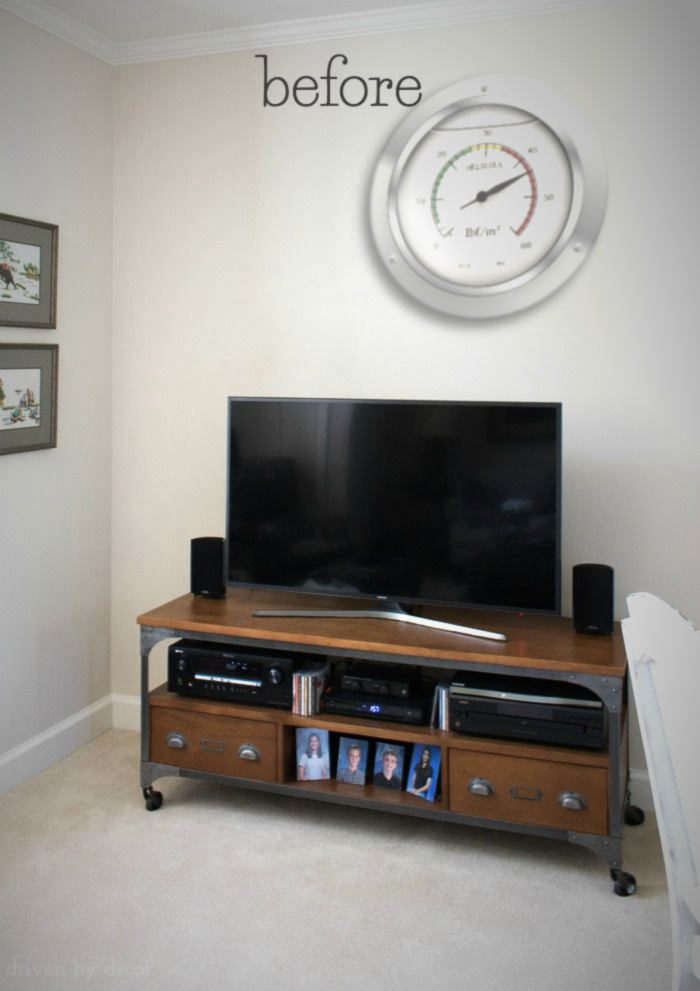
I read 44,psi
